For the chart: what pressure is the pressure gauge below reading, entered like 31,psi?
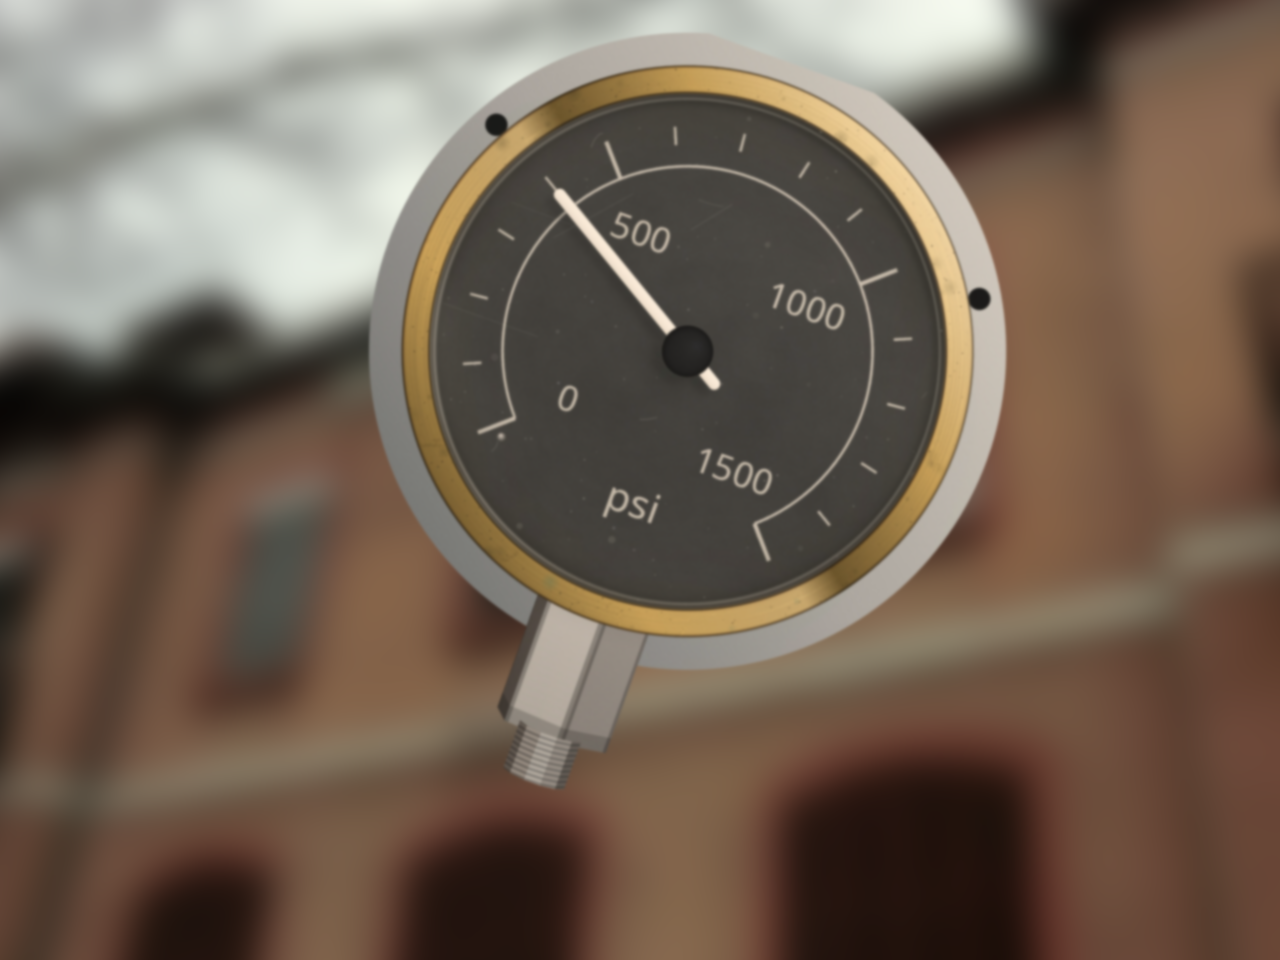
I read 400,psi
